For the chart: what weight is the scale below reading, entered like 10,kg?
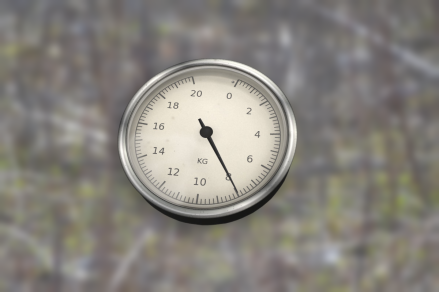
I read 8,kg
